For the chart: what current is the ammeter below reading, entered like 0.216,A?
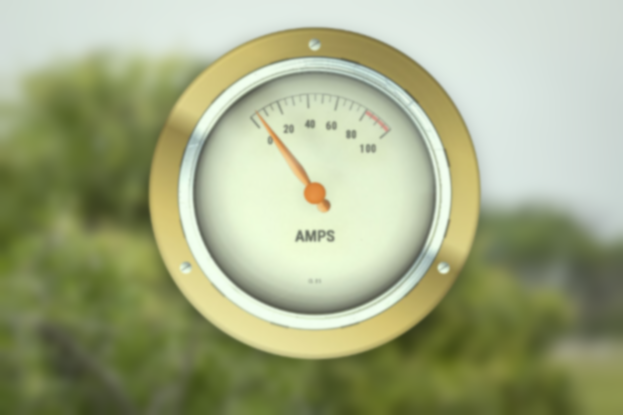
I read 5,A
